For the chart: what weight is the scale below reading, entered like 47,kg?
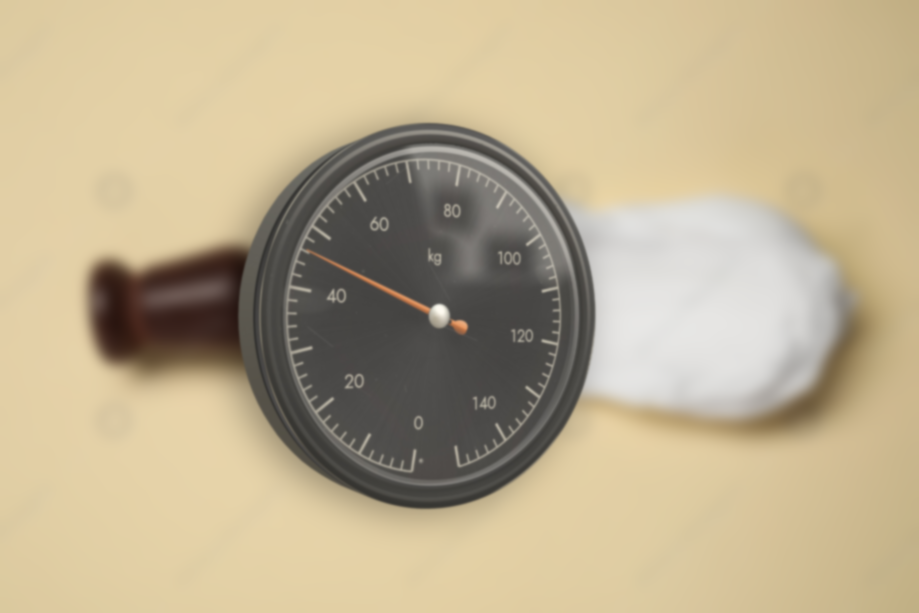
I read 46,kg
